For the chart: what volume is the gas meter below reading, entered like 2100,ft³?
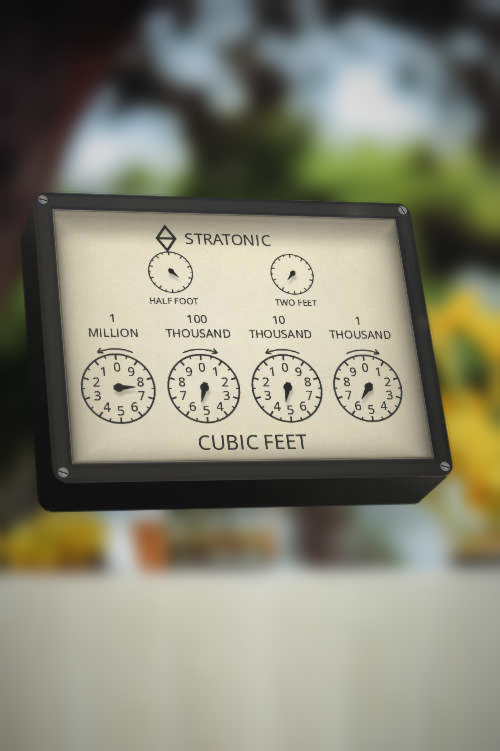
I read 754600,ft³
